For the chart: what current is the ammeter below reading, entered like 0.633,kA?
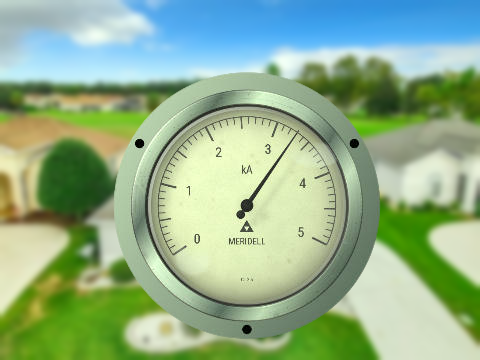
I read 3.3,kA
